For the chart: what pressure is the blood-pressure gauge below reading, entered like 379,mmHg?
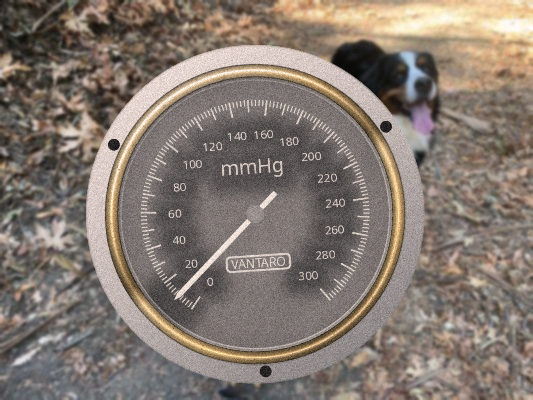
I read 10,mmHg
